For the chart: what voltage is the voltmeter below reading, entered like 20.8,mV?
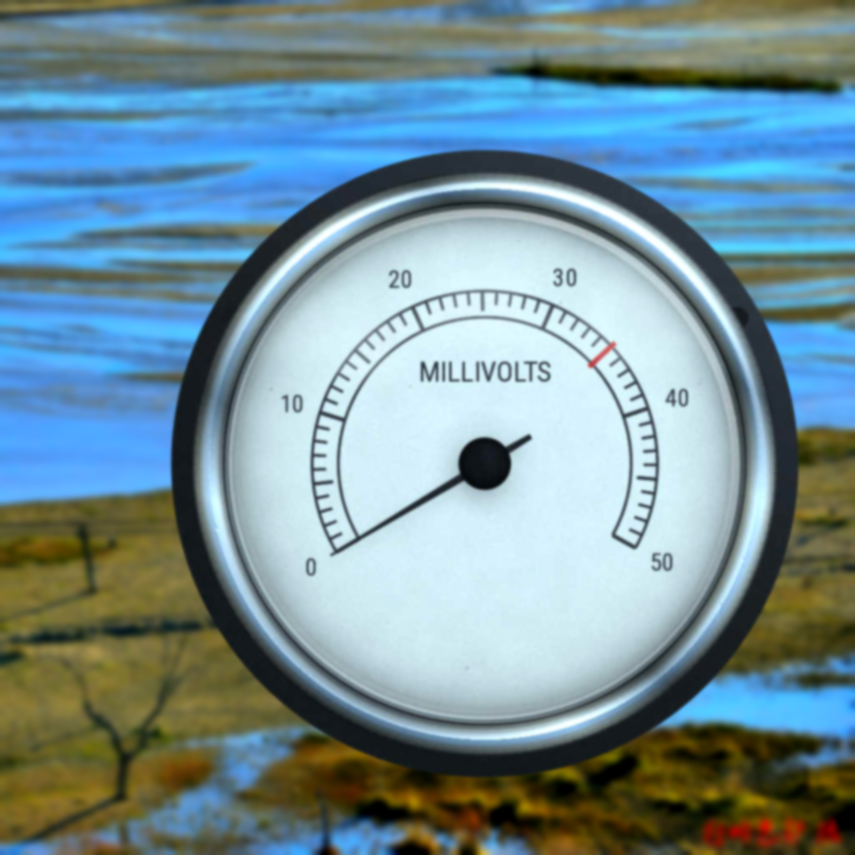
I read 0,mV
